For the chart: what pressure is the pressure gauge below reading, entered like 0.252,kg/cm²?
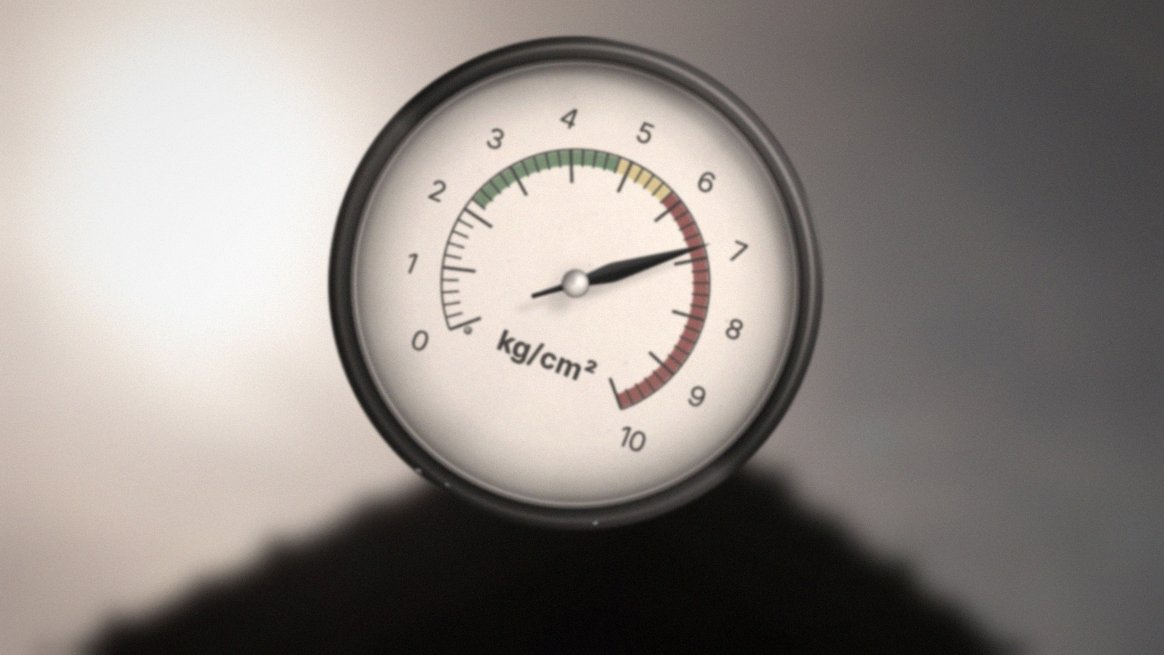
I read 6.8,kg/cm²
